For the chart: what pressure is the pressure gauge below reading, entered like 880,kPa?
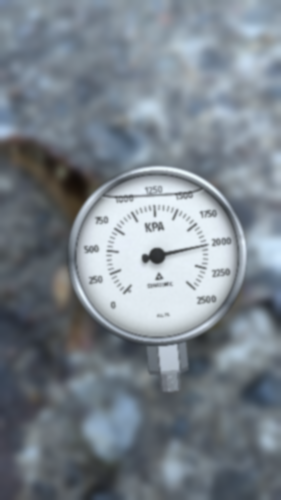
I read 2000,kPa
